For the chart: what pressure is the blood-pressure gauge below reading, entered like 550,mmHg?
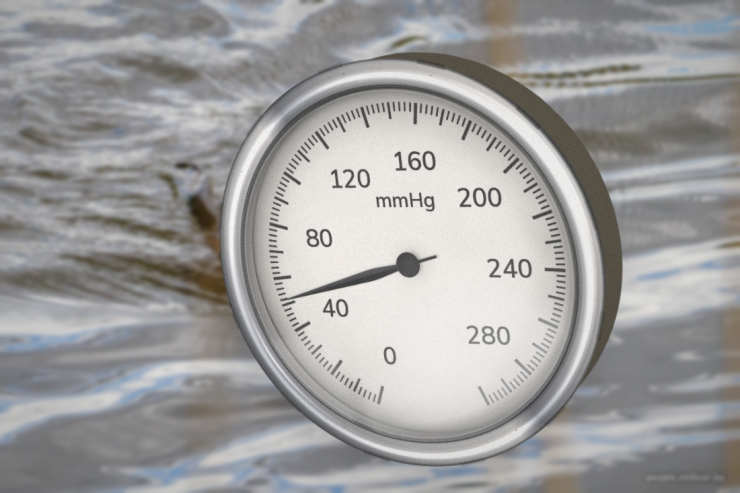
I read 52,mmHg
